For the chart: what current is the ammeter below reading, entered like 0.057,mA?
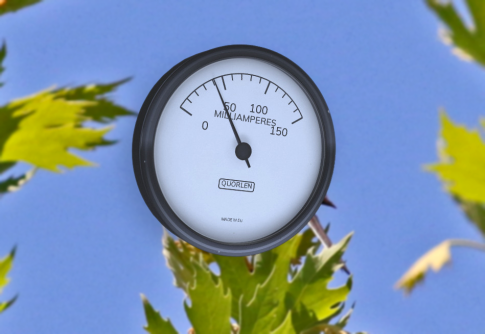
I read 40,mA
